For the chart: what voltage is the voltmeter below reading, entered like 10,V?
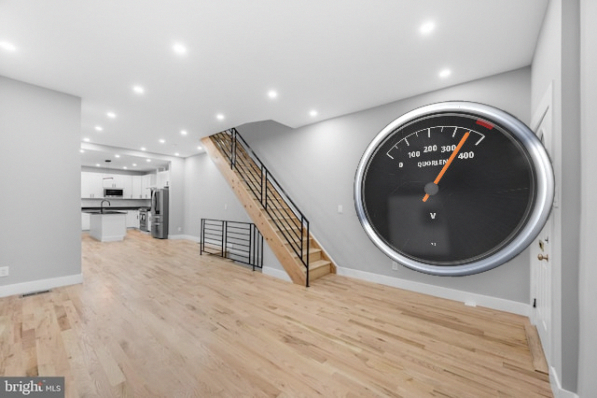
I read 350,V
